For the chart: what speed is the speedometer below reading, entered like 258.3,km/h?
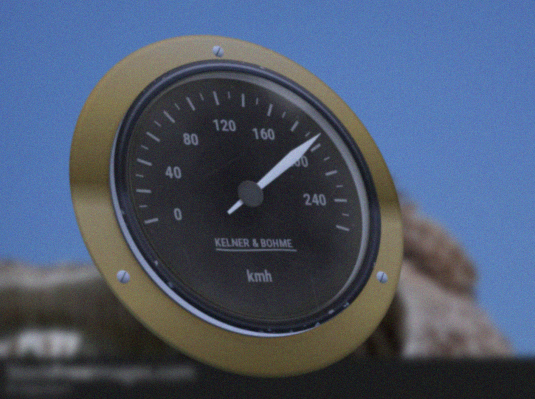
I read 195,km/h
